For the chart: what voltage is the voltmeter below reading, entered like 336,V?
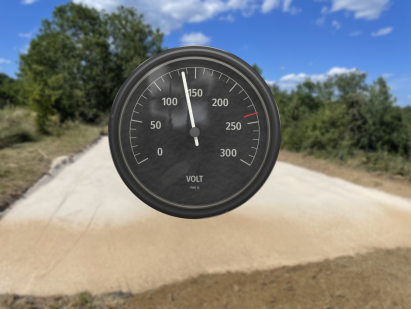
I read 135,V
